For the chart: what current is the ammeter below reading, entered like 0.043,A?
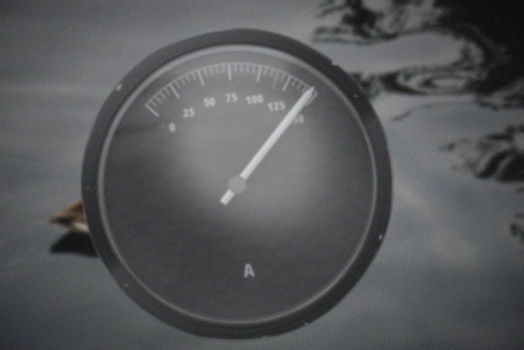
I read 145,A
